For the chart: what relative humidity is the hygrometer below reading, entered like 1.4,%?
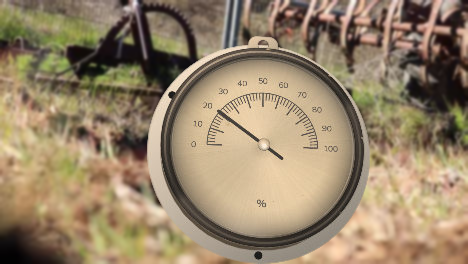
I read 20,%
